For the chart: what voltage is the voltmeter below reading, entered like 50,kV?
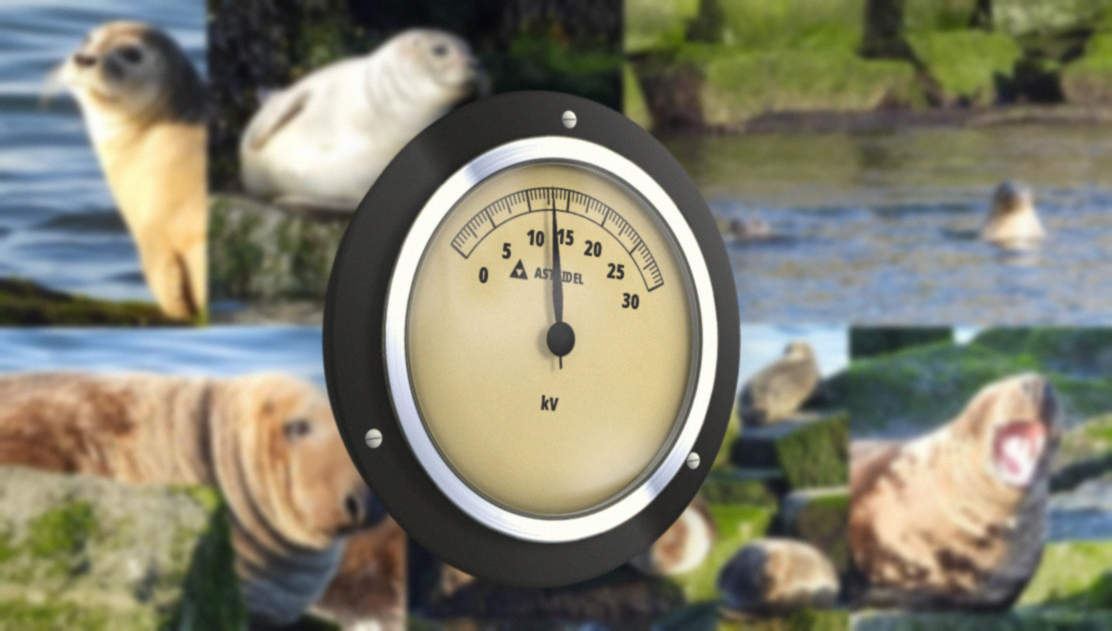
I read 12.5,kV
